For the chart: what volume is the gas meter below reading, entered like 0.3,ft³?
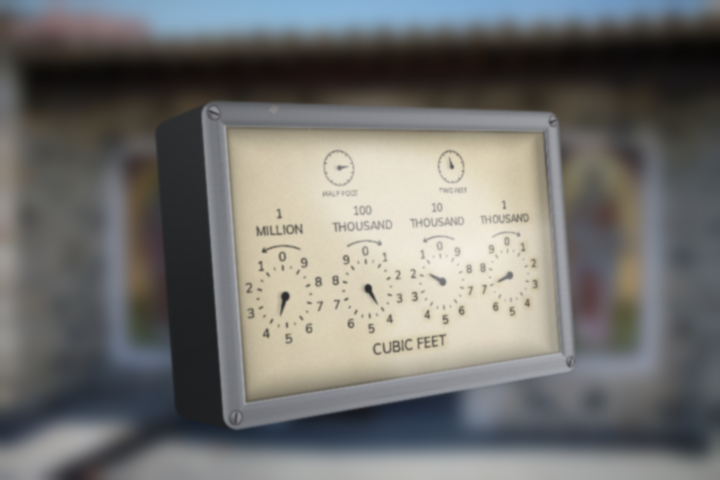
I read 441700,ft³
